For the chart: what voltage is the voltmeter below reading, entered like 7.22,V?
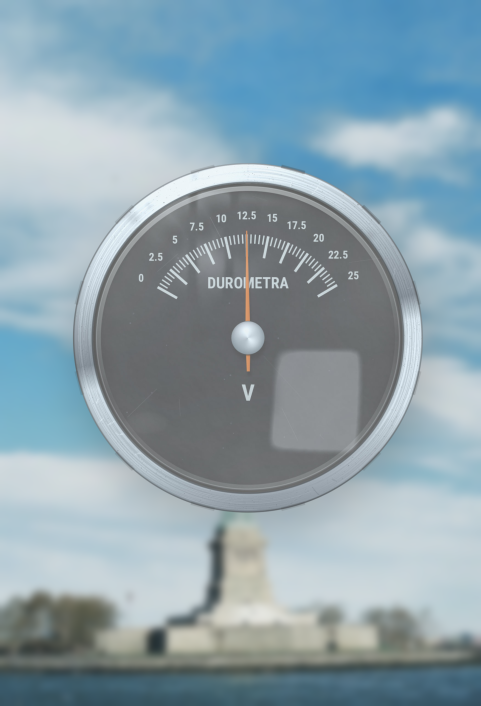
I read 12.5,V
